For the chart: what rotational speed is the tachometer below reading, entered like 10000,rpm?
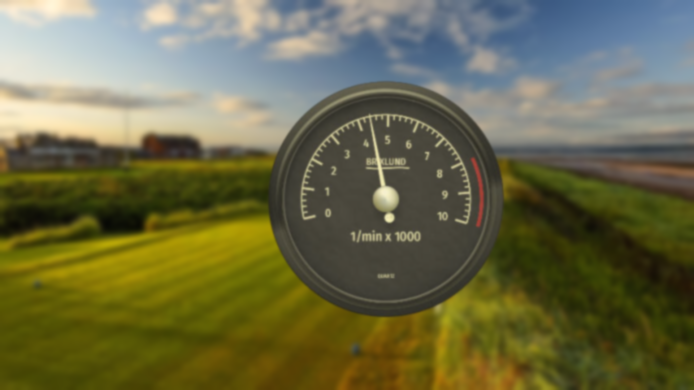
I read 4400,rpm
